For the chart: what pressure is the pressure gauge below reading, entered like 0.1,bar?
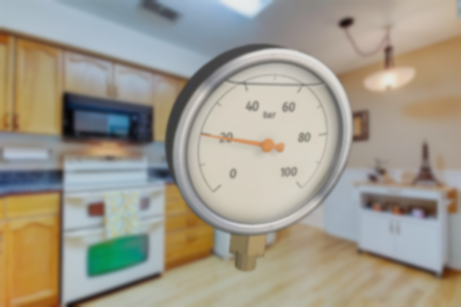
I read 20,bar
